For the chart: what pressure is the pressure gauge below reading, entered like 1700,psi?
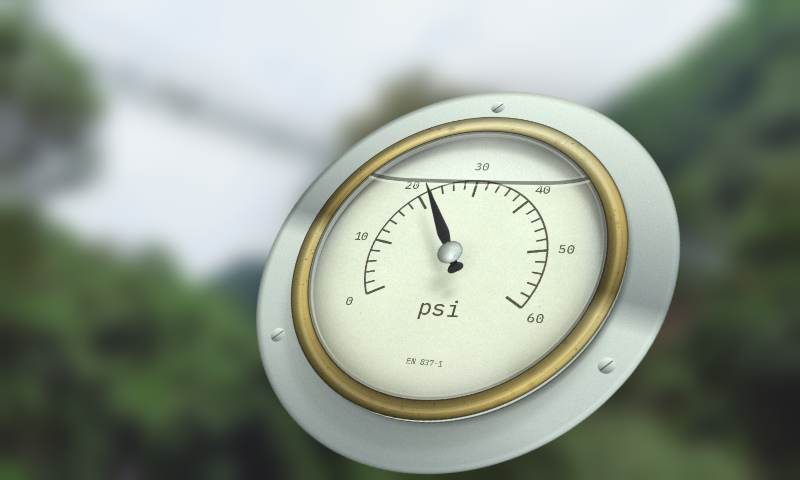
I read 22,psi
